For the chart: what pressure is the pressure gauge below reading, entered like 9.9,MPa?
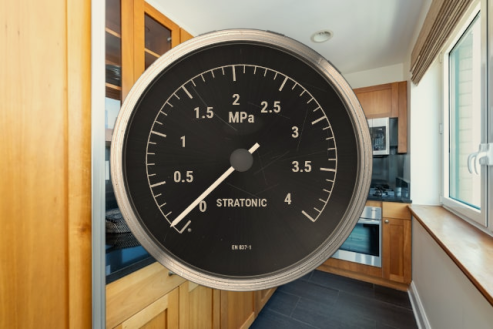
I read 0.1,MPa
